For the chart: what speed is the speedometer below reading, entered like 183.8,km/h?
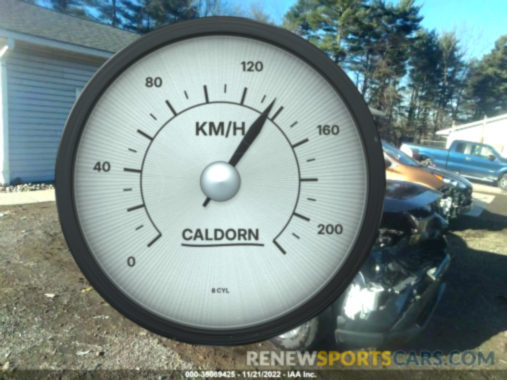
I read 135,km/h
